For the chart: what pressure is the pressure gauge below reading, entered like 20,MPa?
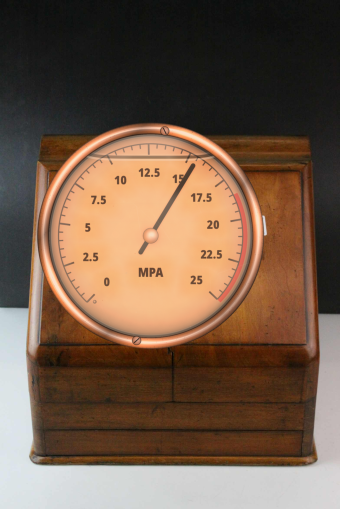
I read 15.5,MPa
